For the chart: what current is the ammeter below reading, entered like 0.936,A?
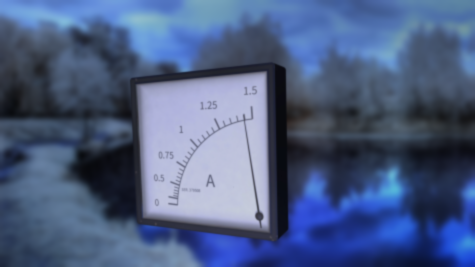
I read 1.45,A
